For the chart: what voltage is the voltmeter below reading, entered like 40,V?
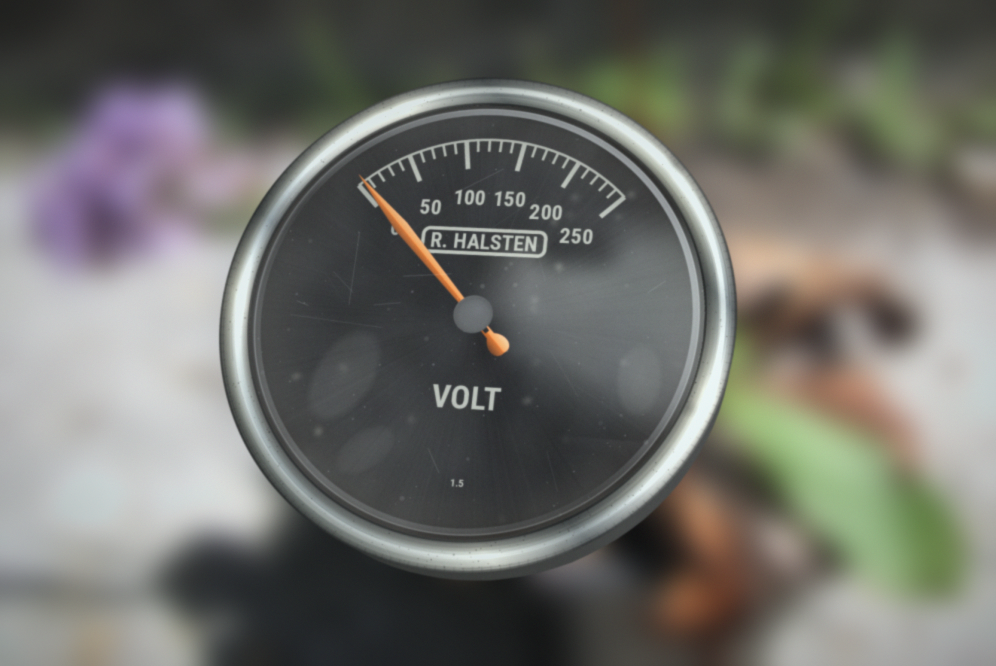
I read 5,V
